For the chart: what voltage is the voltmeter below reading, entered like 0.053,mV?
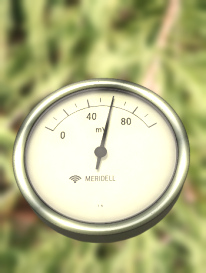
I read 60,mV
